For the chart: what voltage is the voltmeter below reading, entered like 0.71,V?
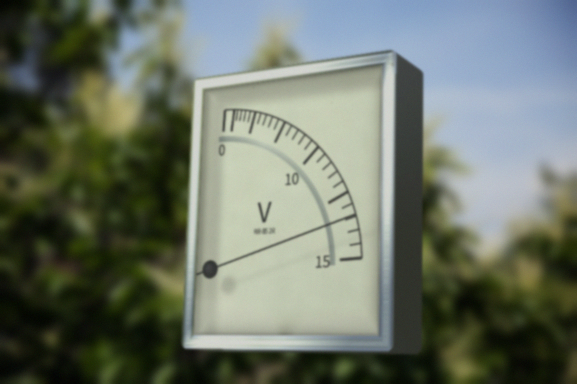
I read 13.5,V
